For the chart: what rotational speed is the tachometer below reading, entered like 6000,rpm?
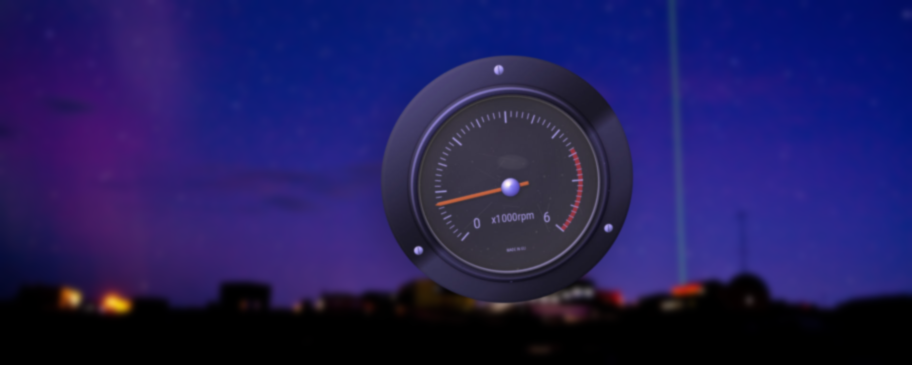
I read 800,rpm
